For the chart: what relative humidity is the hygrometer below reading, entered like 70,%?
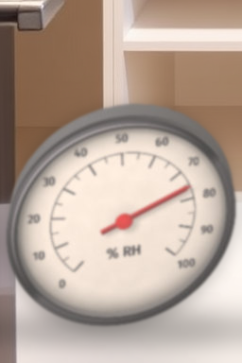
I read 75,%
